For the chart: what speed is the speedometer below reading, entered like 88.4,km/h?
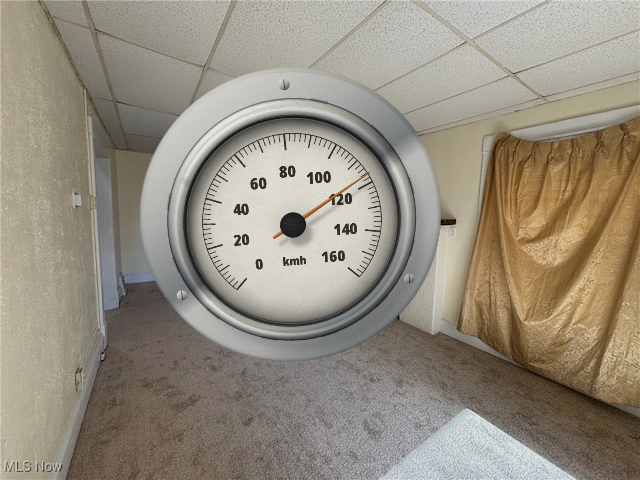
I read 116,km/h
